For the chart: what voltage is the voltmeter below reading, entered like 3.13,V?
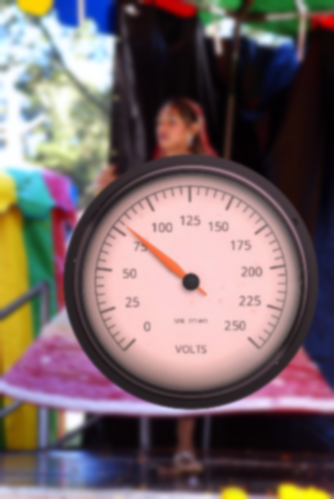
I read 80,V
